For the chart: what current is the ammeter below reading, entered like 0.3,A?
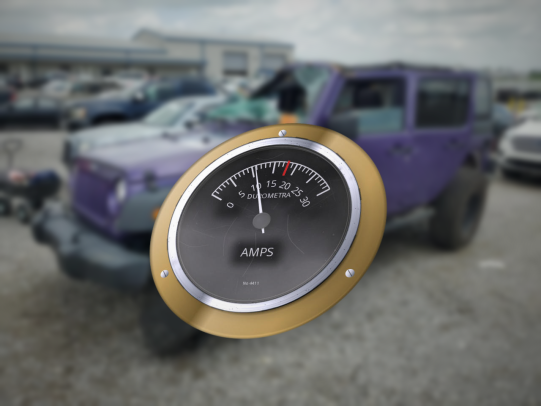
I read 11,A
